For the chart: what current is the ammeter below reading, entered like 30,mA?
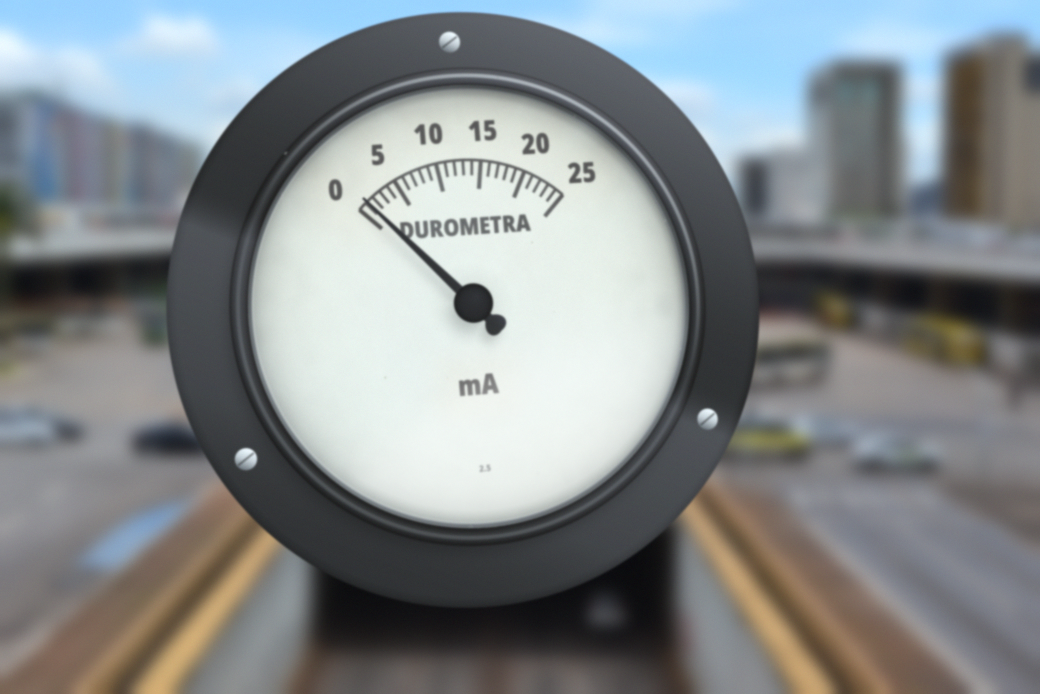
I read 1,mA
